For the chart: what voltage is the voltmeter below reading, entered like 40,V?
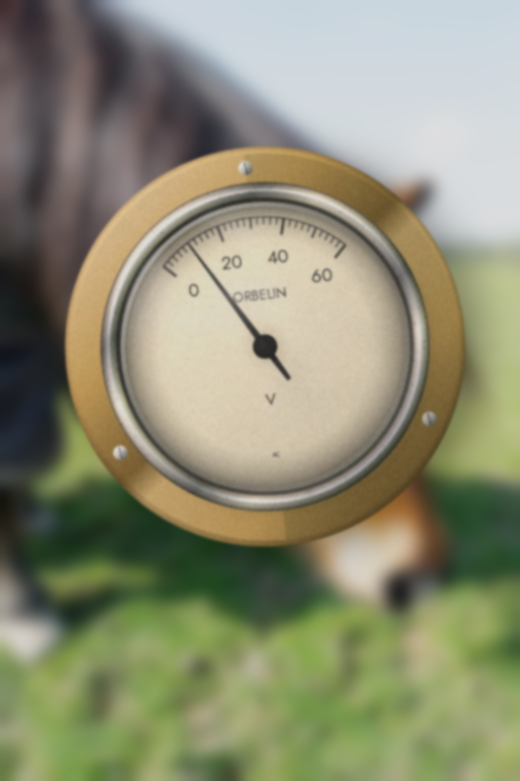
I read 10,V
